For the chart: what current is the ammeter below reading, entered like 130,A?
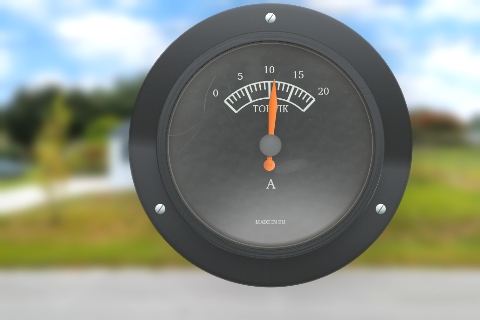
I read 11,A
